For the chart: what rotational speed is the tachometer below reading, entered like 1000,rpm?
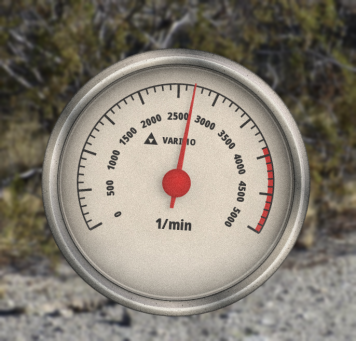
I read 2700,rpm
